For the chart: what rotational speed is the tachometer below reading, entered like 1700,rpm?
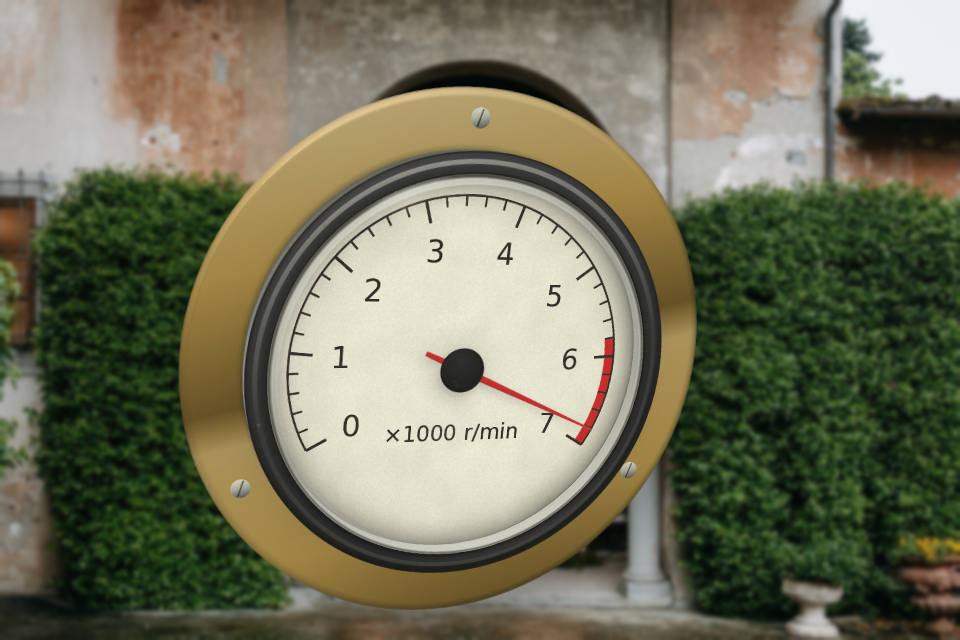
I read 6800,rpm
